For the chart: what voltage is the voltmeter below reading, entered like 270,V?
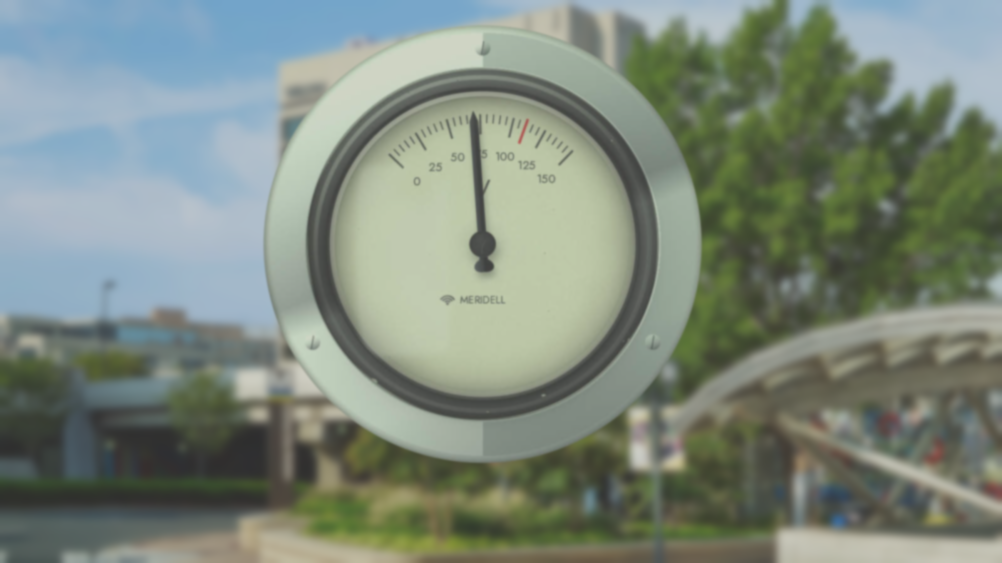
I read 70,V
